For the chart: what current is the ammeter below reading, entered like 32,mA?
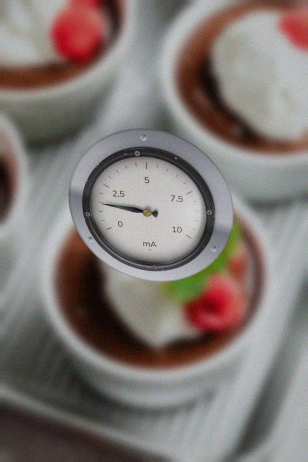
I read 1.5,mA
